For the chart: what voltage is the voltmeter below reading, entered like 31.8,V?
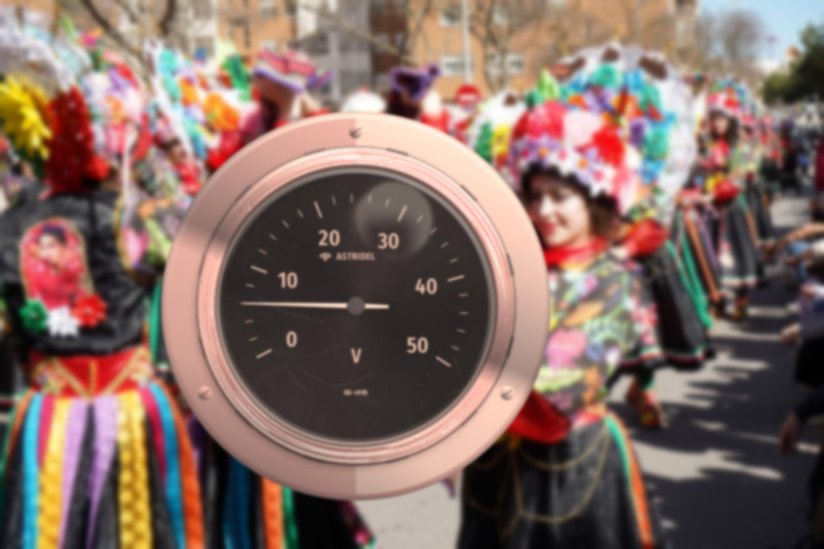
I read 6,V
